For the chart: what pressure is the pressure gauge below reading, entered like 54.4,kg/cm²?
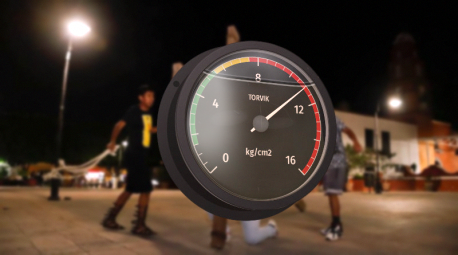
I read 11,kg/cm²
